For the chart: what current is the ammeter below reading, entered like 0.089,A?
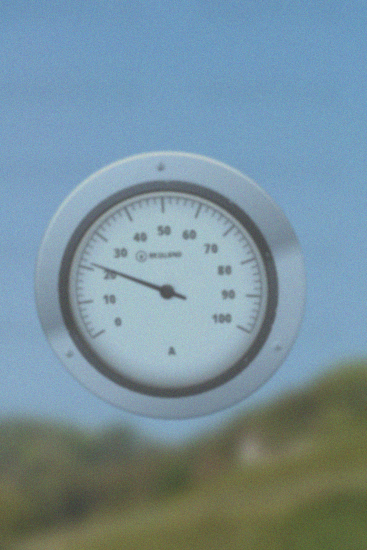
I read 22,A
